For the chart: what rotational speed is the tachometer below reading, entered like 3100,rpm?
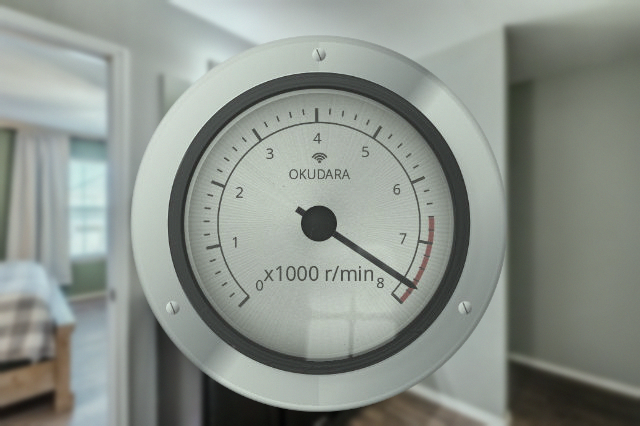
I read 7700,rpm
